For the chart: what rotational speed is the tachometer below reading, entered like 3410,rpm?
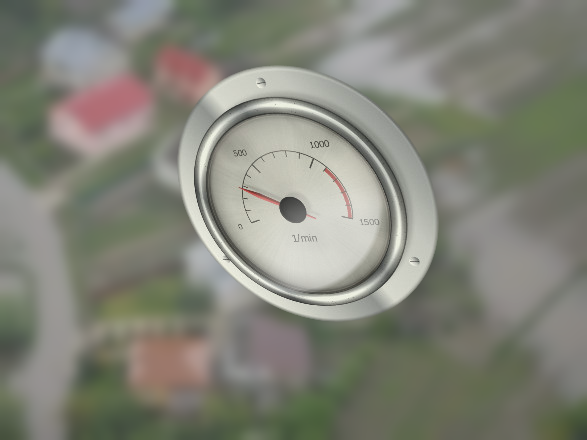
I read 300,rpm
